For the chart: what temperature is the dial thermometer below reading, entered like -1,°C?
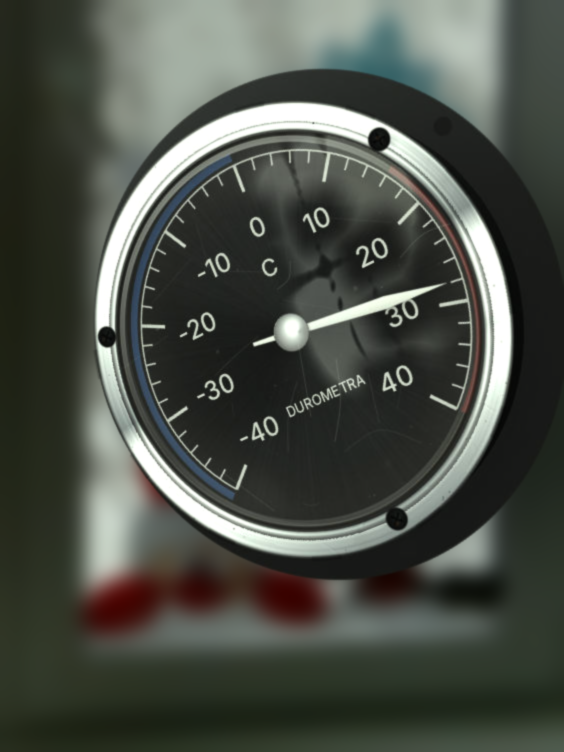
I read 28,°C
